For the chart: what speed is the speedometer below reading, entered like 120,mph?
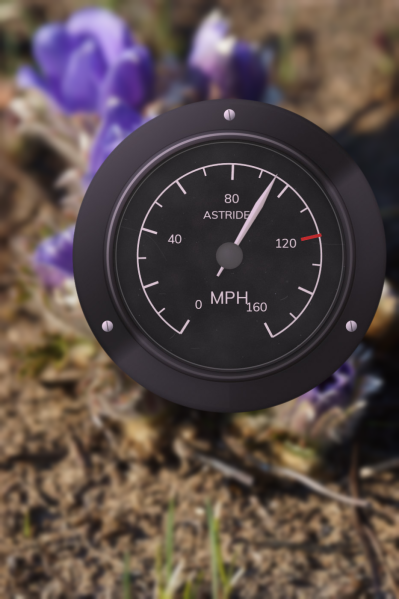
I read 95,mph
